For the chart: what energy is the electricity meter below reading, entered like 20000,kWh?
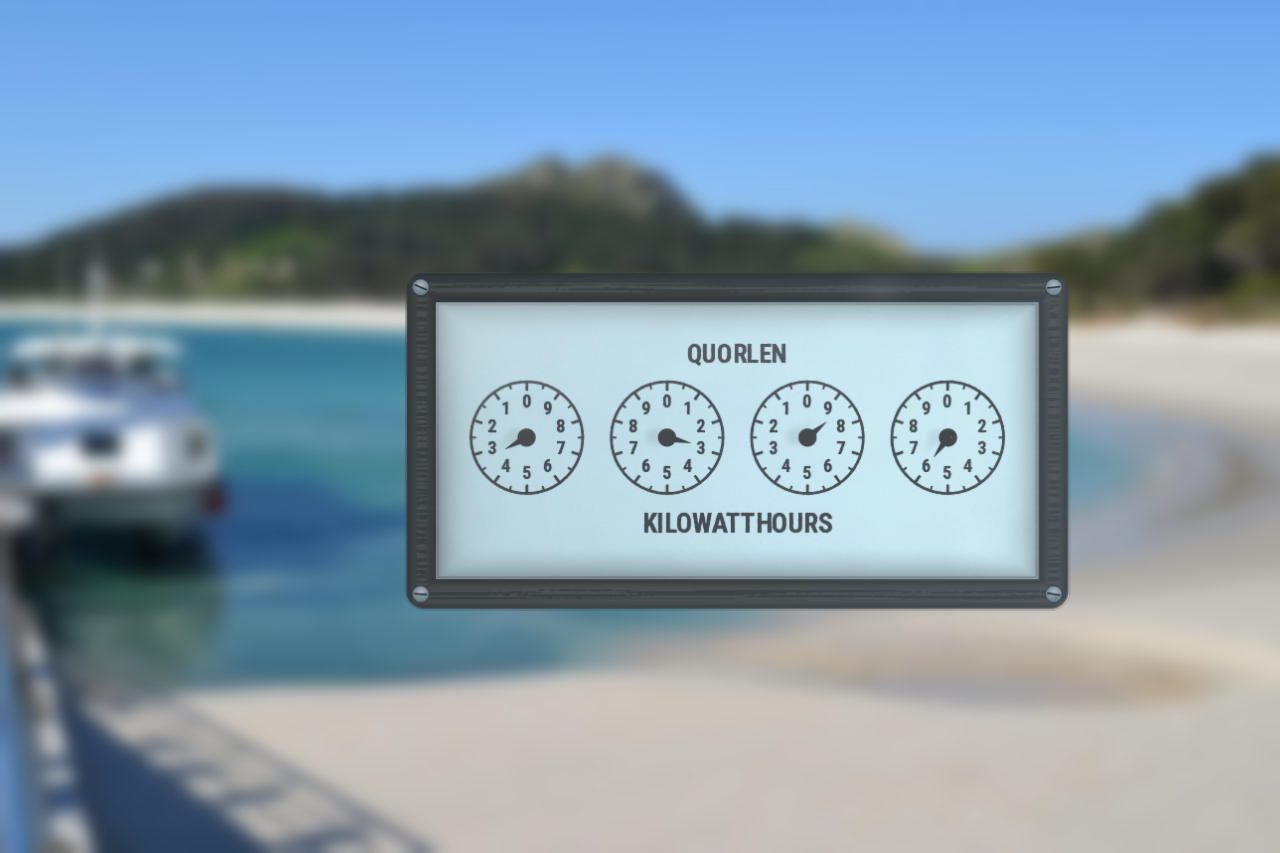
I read 3286,kWh
